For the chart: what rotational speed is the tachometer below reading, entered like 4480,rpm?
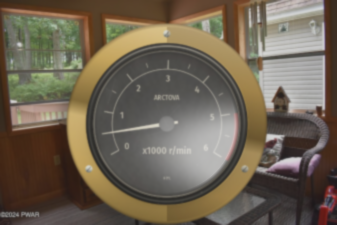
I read 500,rpm
